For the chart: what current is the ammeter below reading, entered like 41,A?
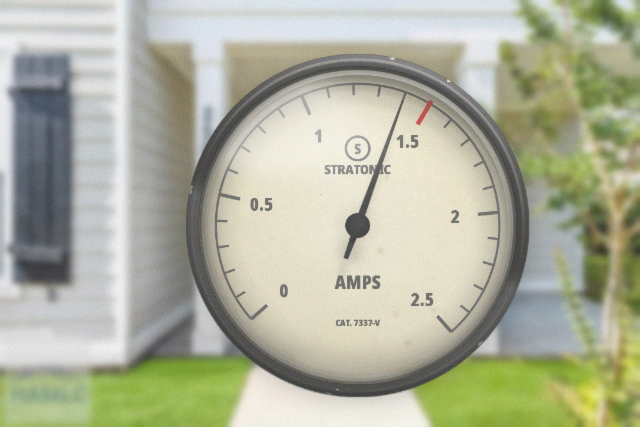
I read 1.4,A
